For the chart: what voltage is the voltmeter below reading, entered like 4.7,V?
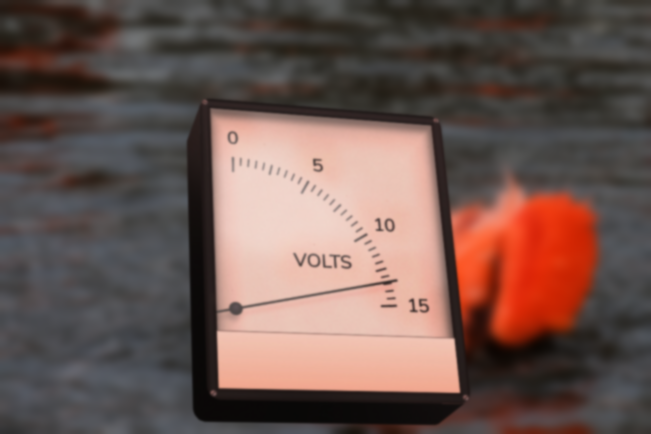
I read 13.5,V
